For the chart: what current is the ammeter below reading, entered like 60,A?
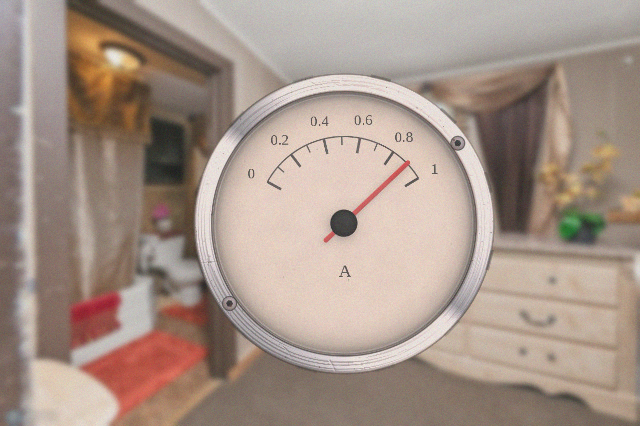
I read 0.9,A
